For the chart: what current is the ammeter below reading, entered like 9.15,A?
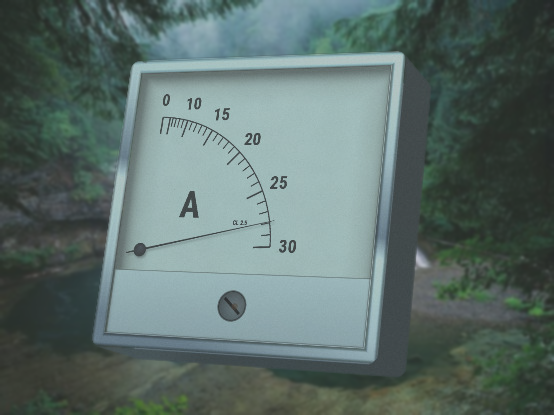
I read 28,A
